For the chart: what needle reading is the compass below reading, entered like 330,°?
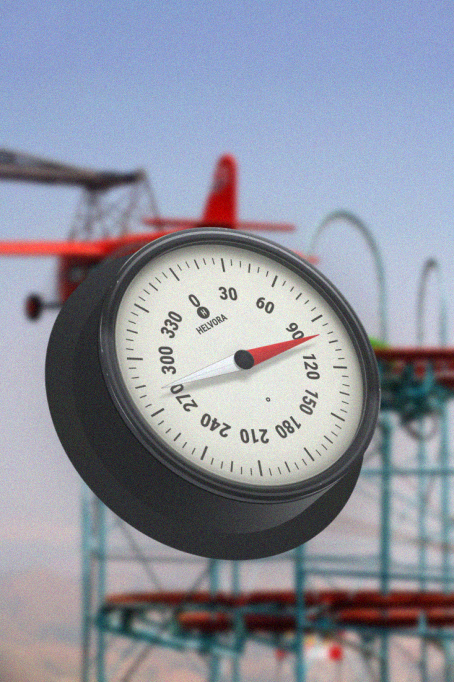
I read 100,°
